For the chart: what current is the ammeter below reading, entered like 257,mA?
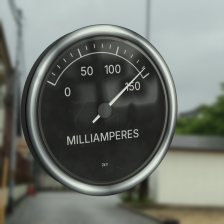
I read 140,mA
